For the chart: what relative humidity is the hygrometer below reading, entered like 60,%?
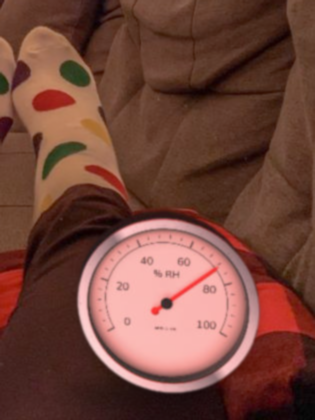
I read 72,%
